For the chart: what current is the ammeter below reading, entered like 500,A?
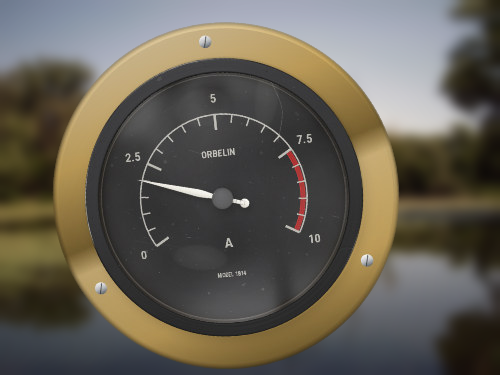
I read 2,A
